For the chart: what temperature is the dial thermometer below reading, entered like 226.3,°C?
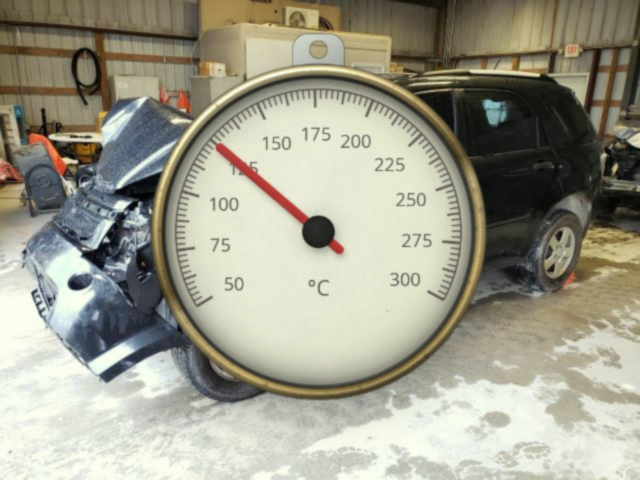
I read 125,°C
